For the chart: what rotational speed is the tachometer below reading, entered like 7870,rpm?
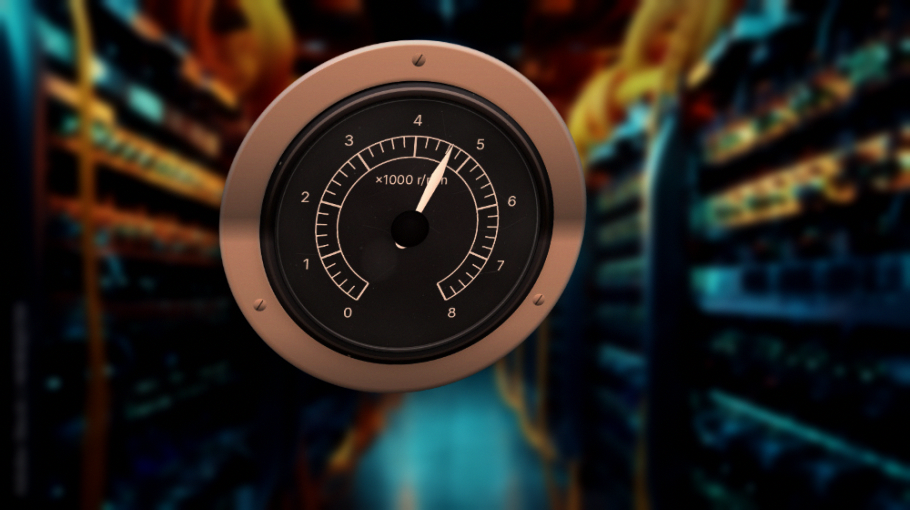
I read 4600,rpm
